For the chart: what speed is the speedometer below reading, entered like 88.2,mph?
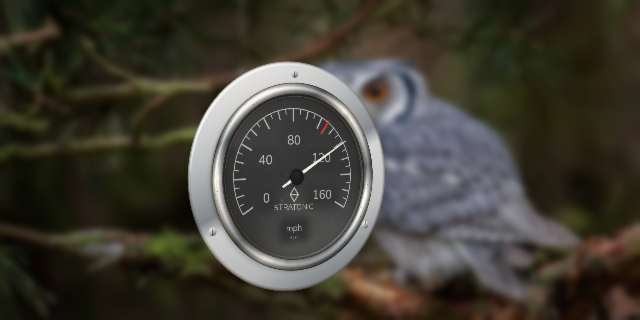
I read 120,mph
